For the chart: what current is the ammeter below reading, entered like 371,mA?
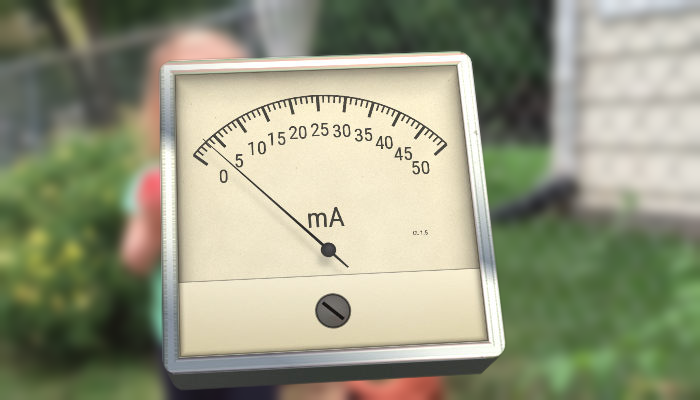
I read 3,mA
